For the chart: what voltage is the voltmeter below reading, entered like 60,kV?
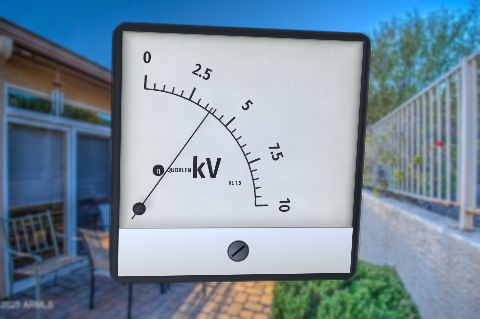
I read 3.75,kV
